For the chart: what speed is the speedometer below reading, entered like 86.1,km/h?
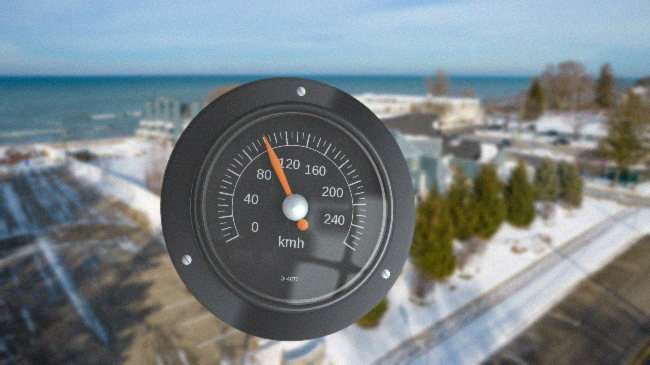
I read 100,km/h
